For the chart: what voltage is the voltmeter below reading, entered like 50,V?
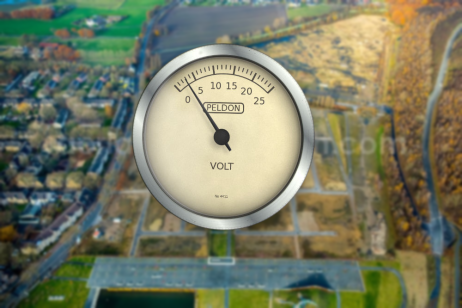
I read 3,V
